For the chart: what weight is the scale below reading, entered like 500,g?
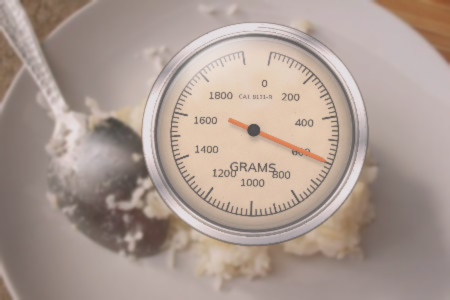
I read 600,g
